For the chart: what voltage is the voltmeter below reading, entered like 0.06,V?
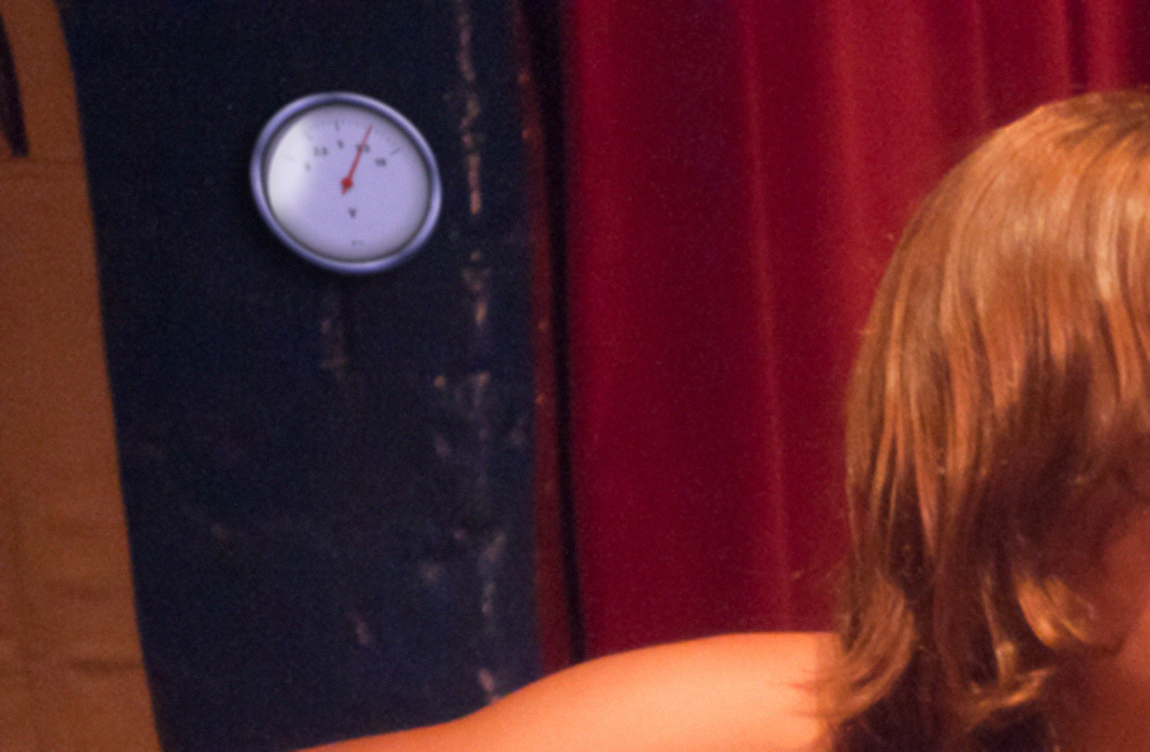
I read 7.5,V
